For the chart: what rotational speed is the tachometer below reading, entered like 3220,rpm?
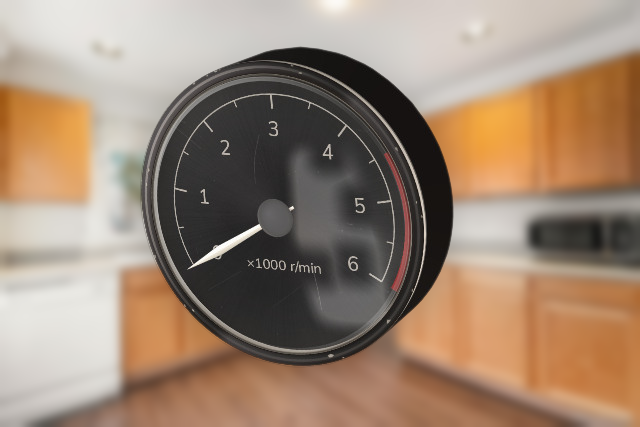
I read 0,rpm
